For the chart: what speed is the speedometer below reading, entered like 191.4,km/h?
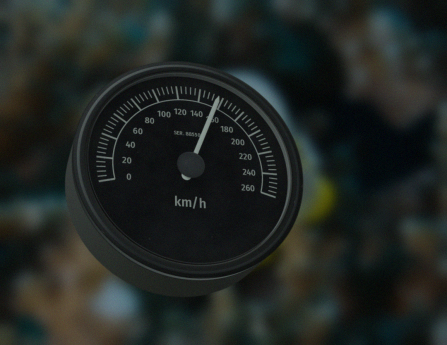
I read 156,km/h
